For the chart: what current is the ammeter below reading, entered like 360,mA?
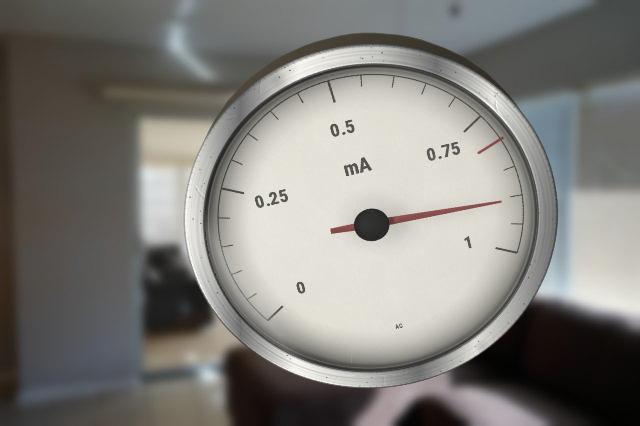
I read 0.9,mA
